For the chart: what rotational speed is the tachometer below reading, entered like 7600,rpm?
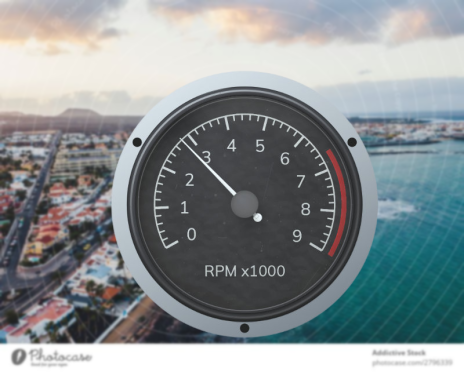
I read 2800,rpm
